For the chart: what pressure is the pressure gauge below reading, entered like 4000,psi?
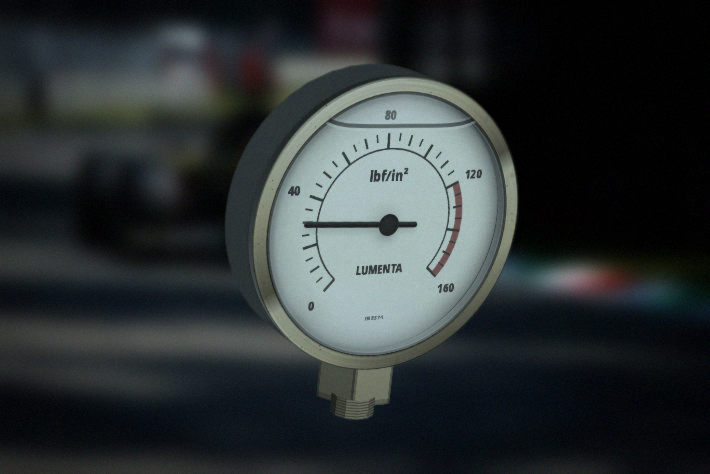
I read 30,psi
